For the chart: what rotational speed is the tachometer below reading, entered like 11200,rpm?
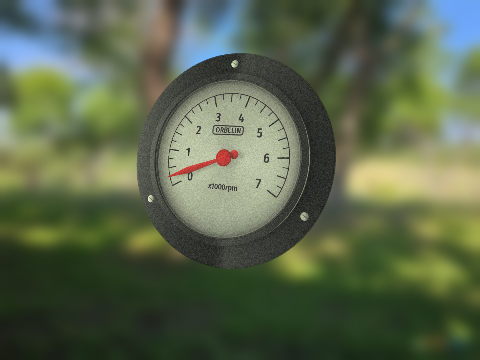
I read 250,rpm
